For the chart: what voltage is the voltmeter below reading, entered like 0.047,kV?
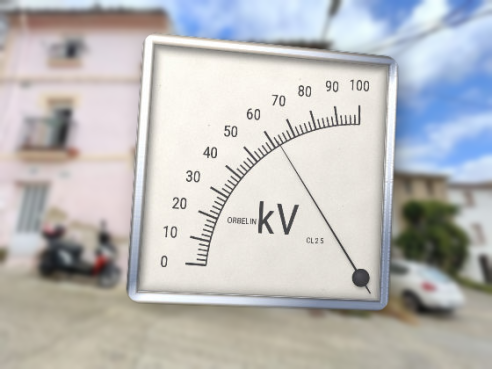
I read 62,kV
